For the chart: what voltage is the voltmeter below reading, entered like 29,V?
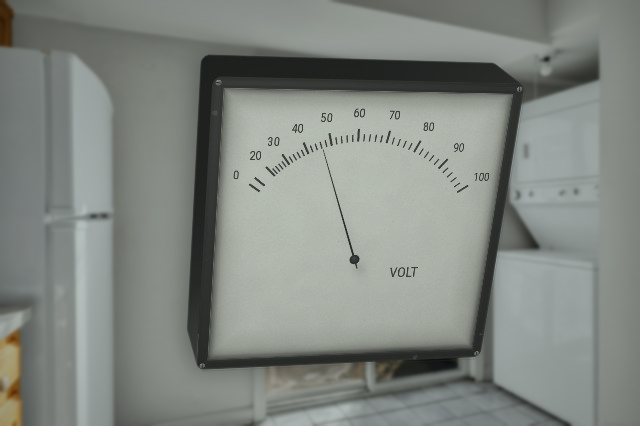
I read 46,V
